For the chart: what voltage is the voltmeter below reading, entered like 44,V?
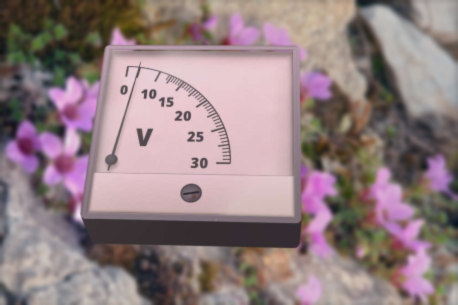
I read 5,V
